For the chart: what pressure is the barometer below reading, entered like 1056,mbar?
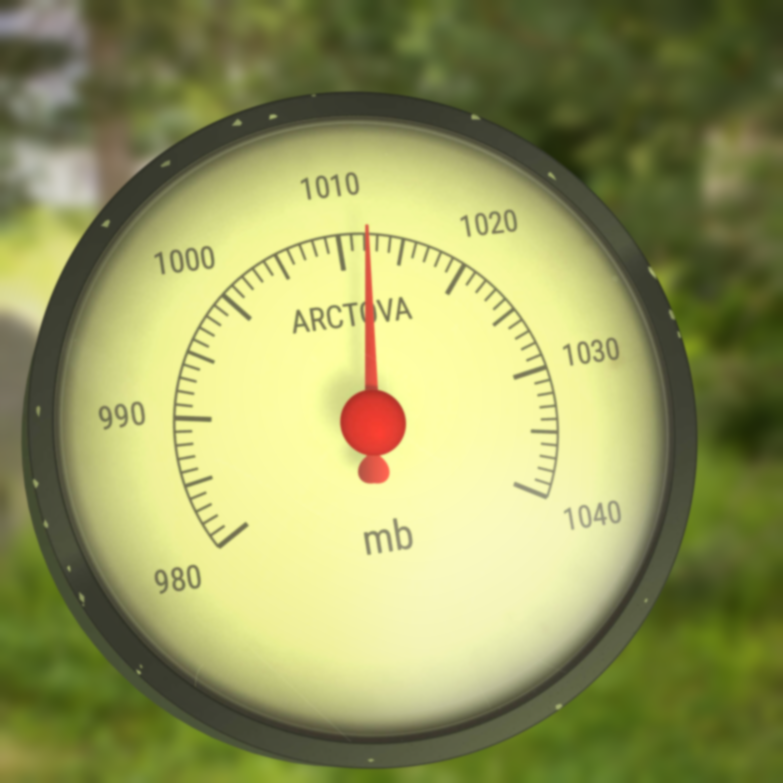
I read 1012,mbar
